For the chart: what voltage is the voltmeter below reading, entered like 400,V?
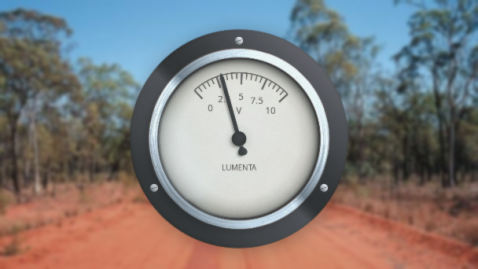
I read 3,V
